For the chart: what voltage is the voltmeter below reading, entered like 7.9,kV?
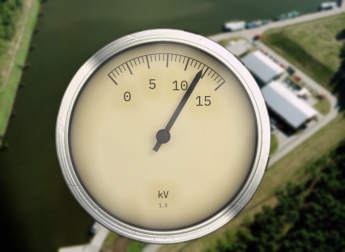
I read 12,kV
